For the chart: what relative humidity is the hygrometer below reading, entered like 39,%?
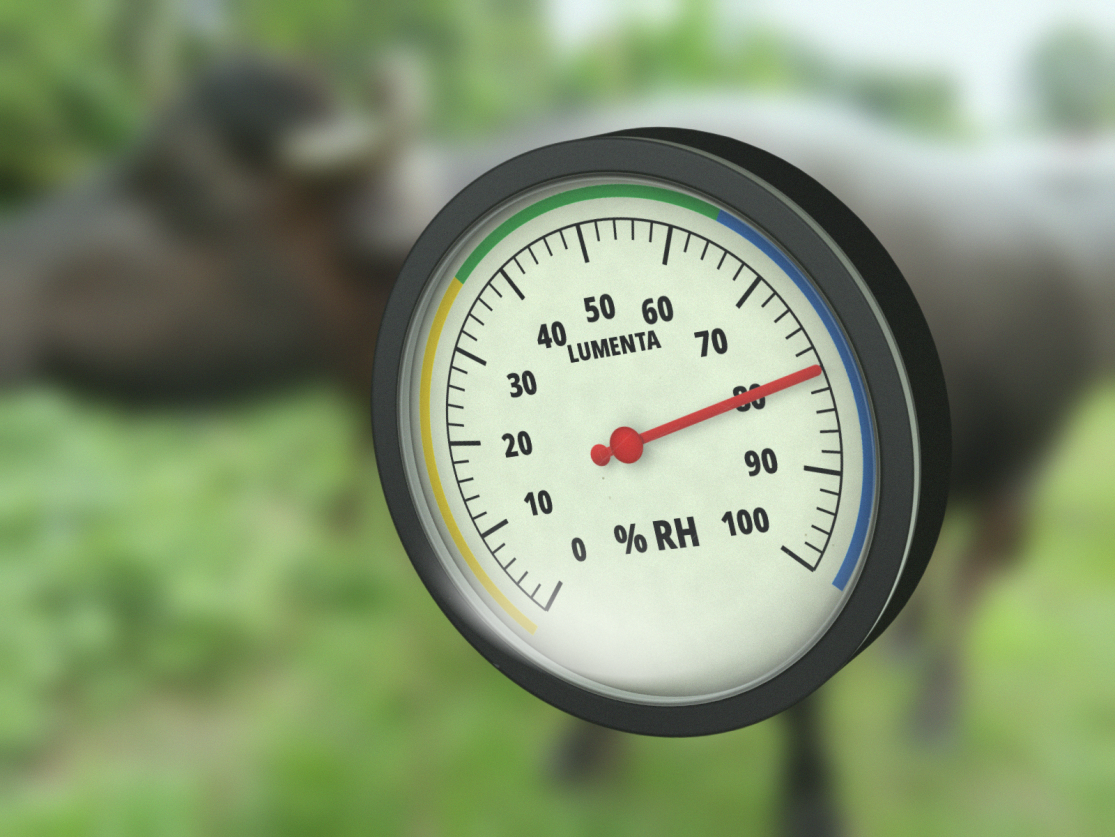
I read 80,%
